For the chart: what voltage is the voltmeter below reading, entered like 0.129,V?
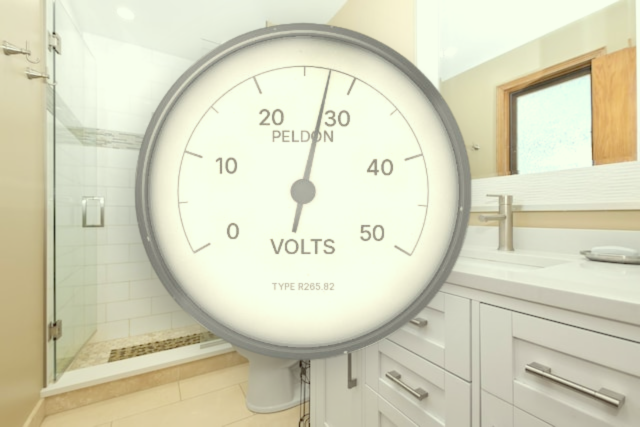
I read 27.5,V
